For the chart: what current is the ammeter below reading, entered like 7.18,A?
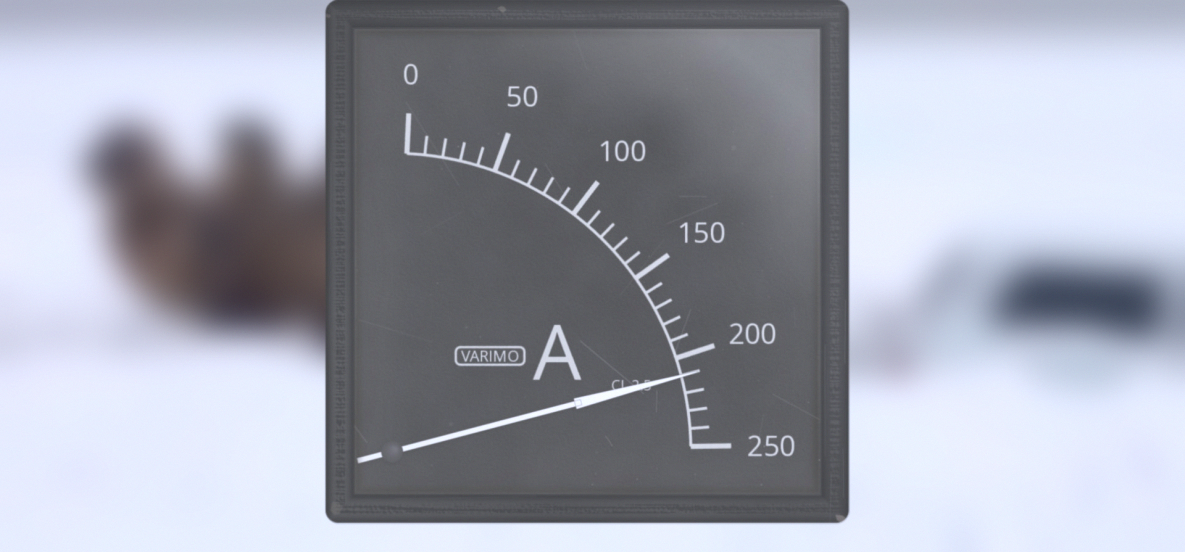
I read 210,A
